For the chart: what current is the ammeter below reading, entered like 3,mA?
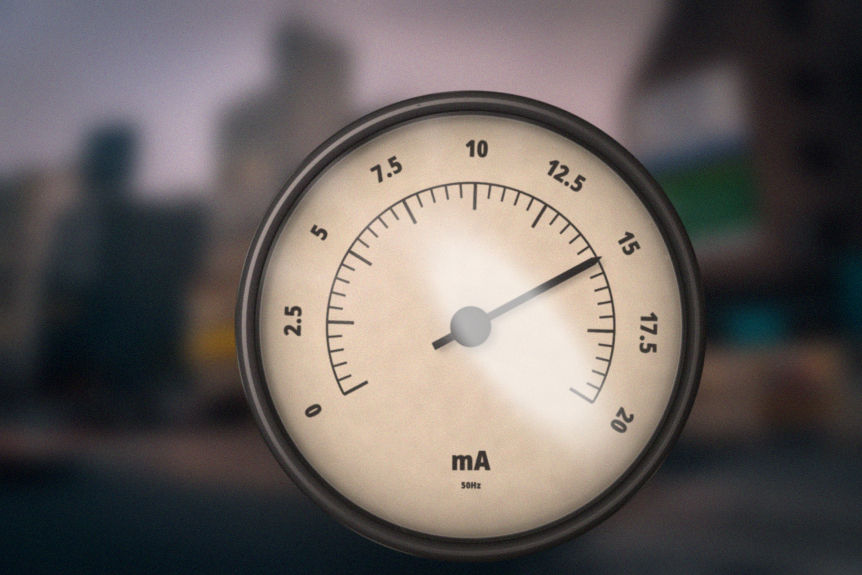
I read 15,mA
